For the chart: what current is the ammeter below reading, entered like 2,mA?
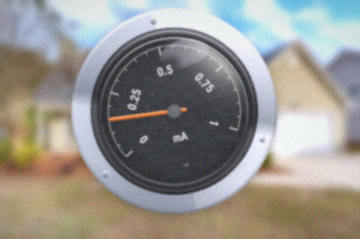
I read 0.15,mA
